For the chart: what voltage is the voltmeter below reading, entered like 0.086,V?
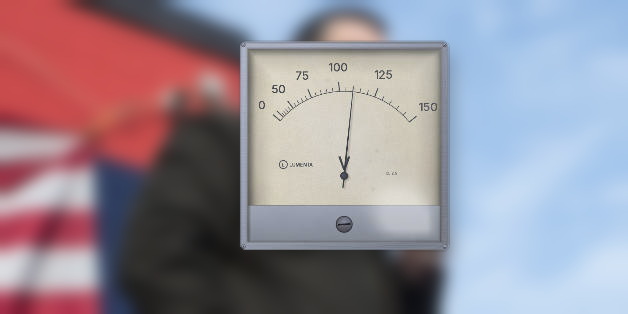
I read 110,V
